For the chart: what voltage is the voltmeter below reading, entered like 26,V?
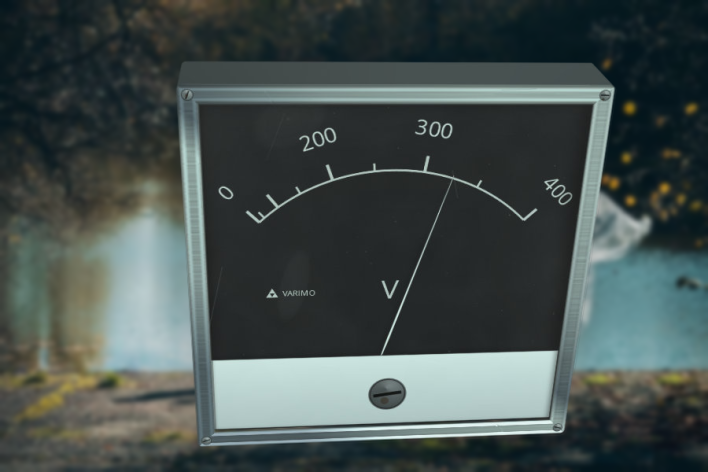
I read 325,V
